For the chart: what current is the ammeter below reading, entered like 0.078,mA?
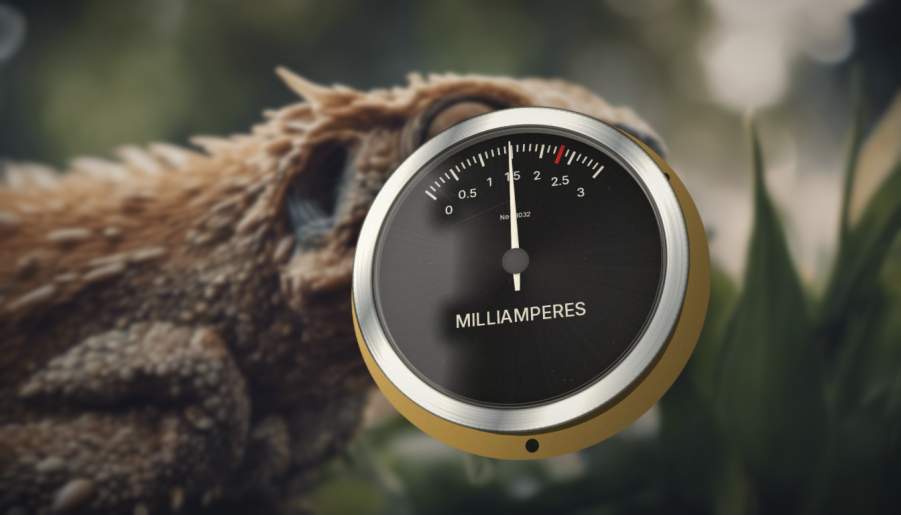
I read 1.5,mA
